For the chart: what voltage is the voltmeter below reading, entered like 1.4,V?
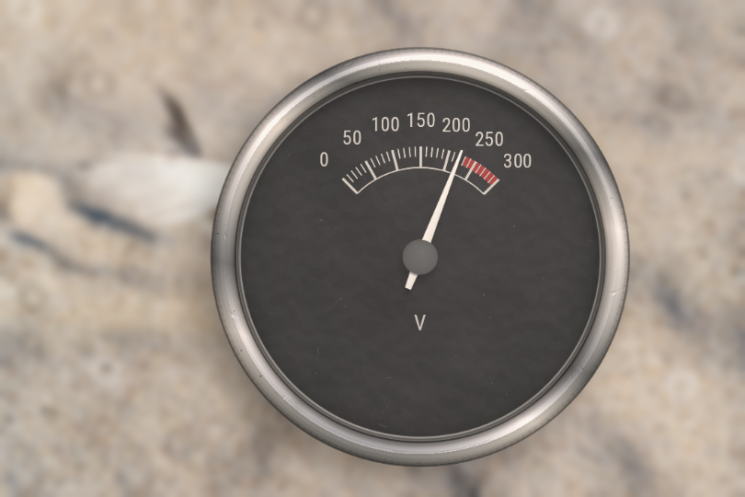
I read 220,V
